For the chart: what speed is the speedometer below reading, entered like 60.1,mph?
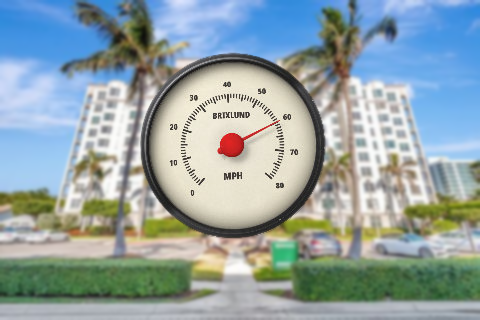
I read 60,mph
